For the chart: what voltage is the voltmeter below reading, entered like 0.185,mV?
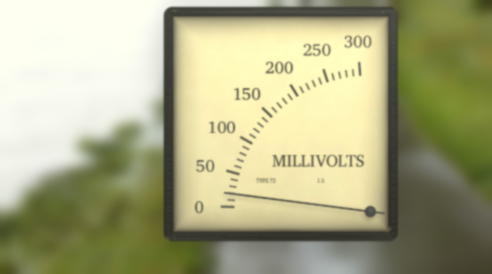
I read 20,mV
